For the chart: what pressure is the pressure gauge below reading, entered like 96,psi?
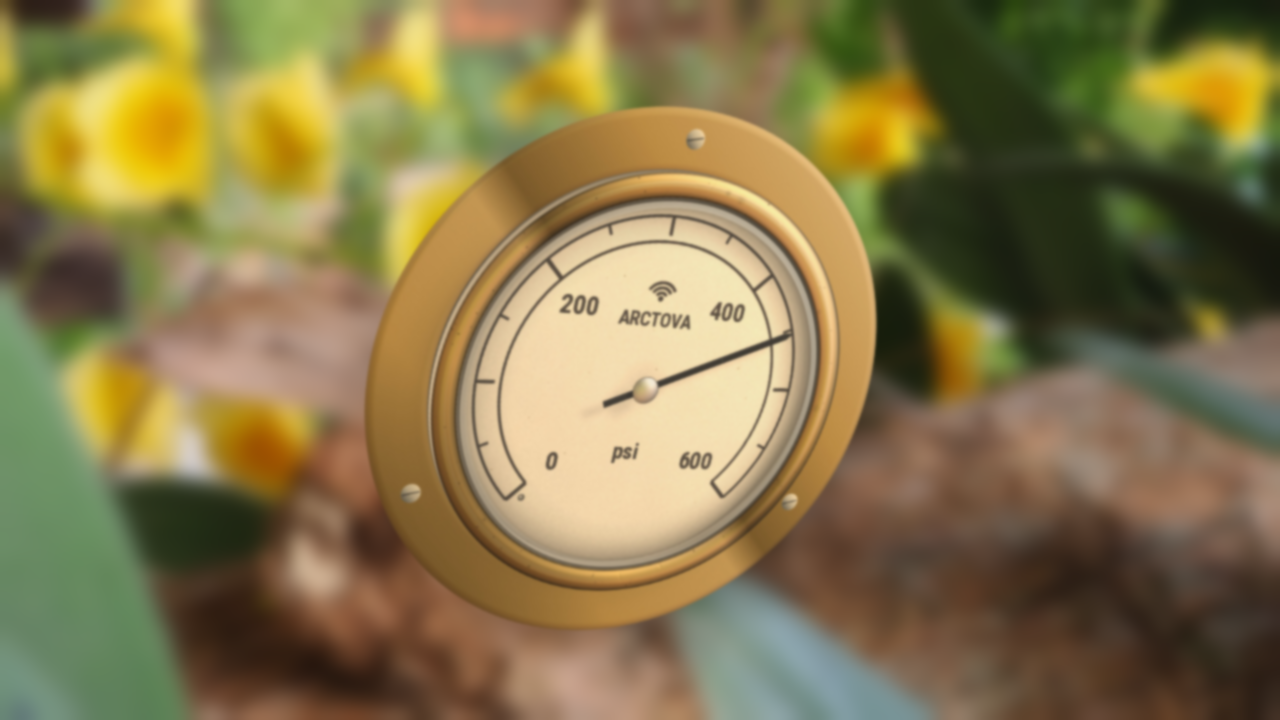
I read 450,psi
